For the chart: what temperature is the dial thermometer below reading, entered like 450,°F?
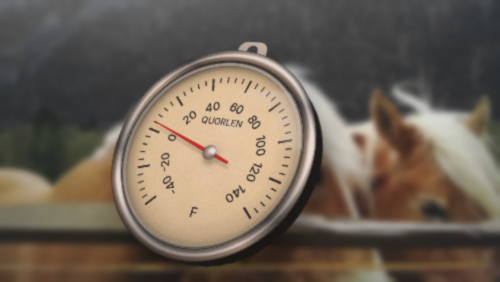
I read 4,°F
